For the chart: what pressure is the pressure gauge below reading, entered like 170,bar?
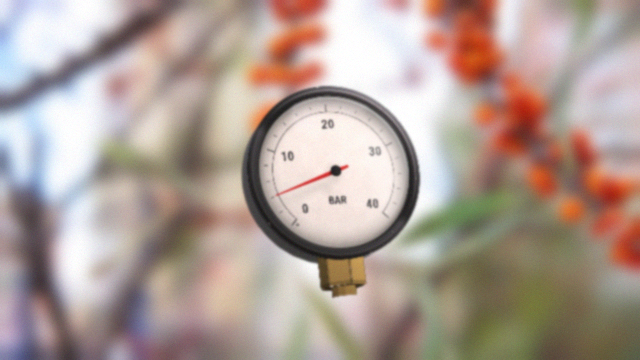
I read 4,bar
